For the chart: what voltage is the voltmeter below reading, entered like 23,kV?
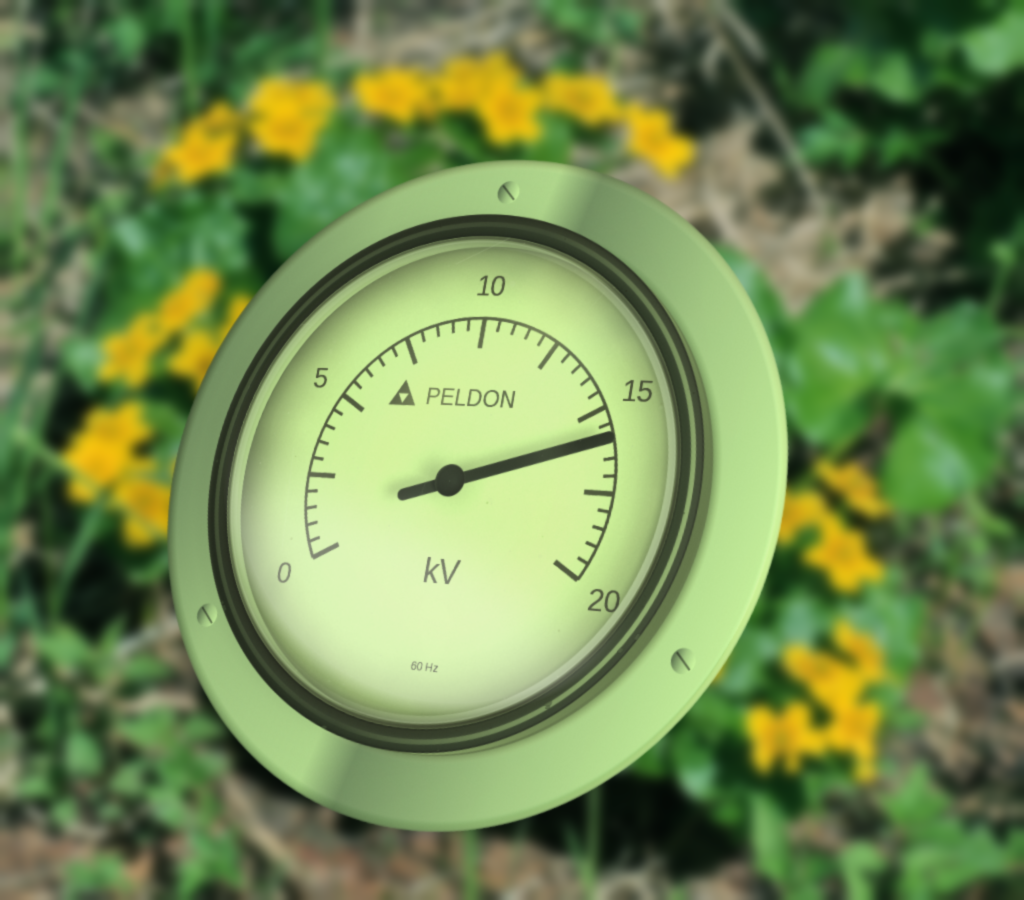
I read 16,kV
